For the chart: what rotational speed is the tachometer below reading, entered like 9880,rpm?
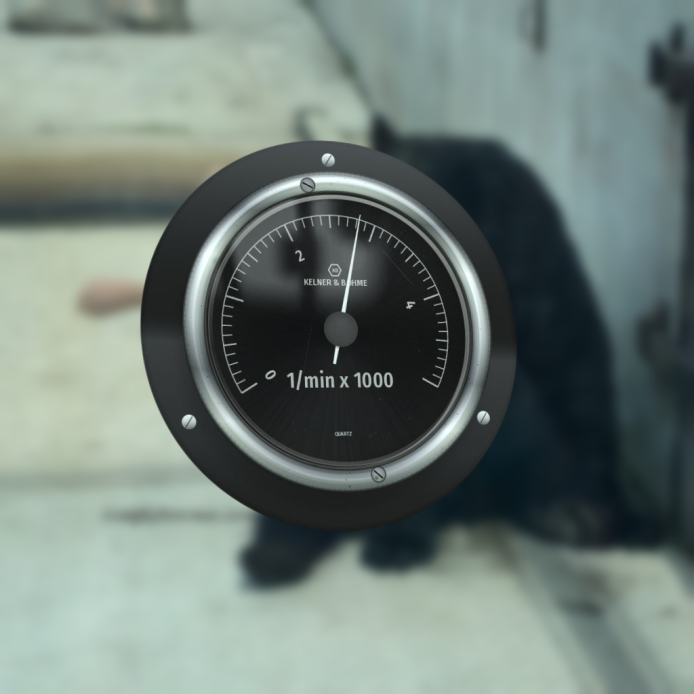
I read 2800,rpm
